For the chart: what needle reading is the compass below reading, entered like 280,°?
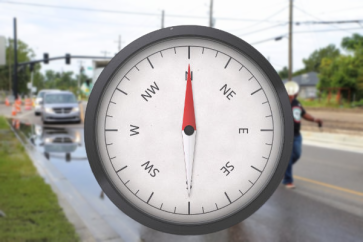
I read 0,°
